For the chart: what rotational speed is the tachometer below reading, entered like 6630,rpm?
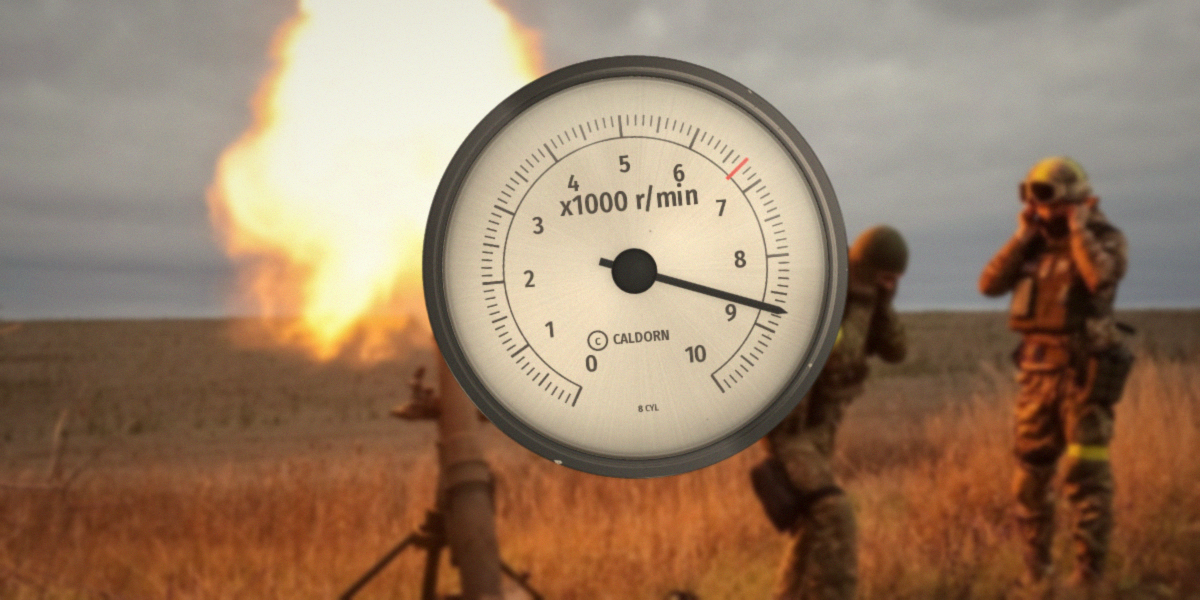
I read 8700,rpm
